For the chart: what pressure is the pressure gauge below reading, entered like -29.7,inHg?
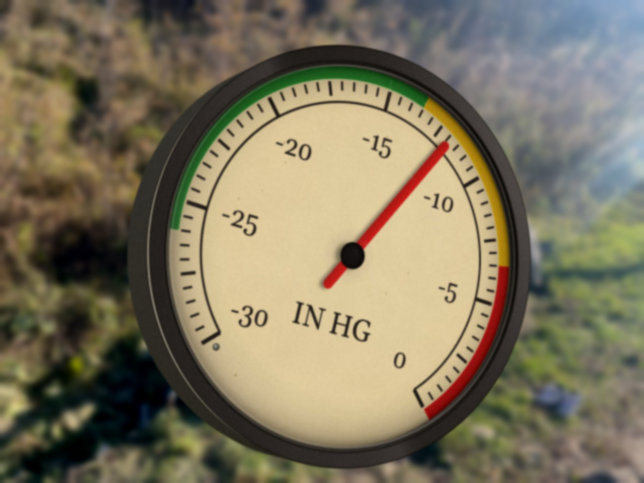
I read -12,inHg
